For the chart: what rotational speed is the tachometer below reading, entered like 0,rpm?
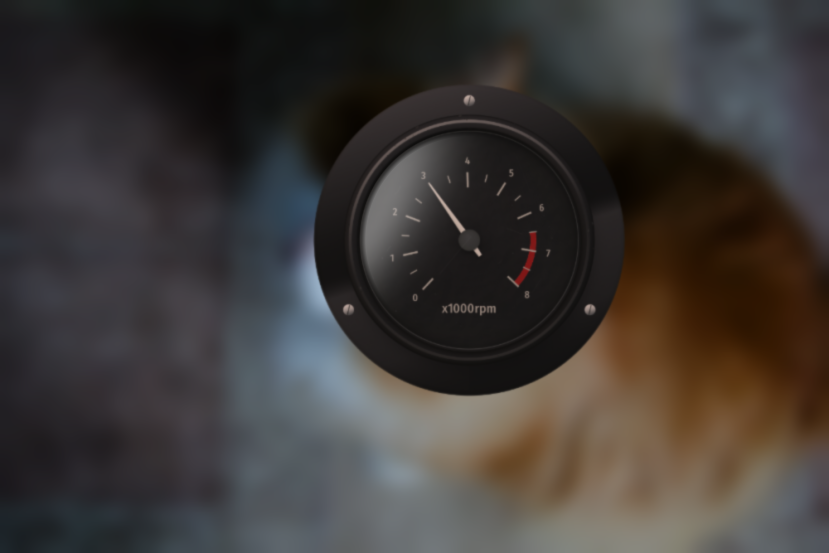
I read 3000,rpm
